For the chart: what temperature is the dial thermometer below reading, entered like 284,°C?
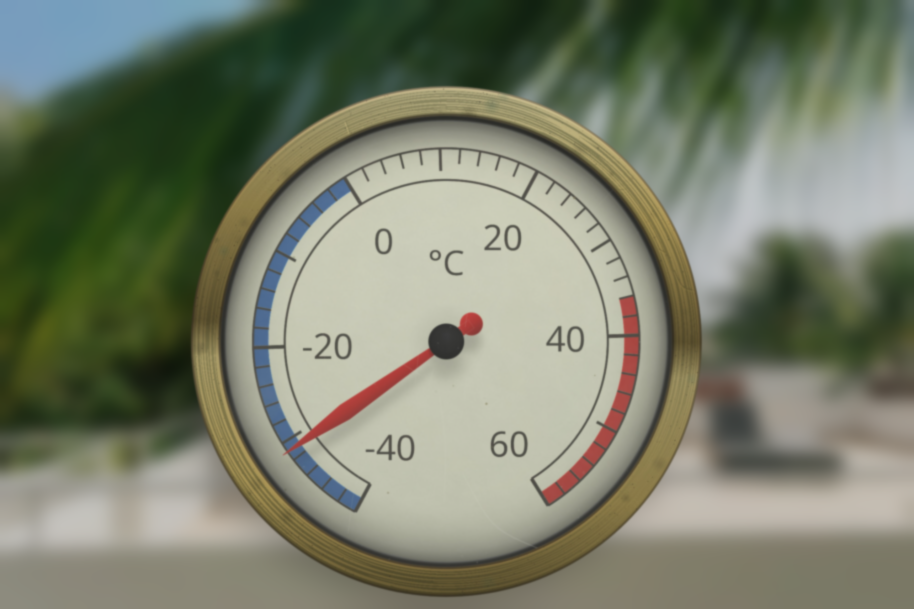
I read -31,°C
